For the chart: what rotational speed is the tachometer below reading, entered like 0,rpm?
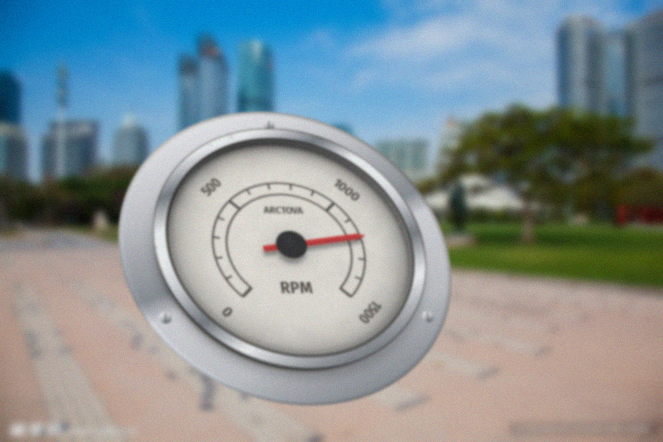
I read 1200,rpm
